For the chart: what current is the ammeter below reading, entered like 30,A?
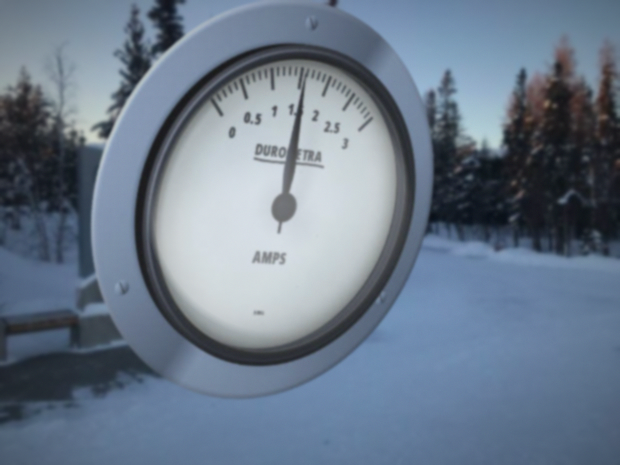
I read 1.5,A
